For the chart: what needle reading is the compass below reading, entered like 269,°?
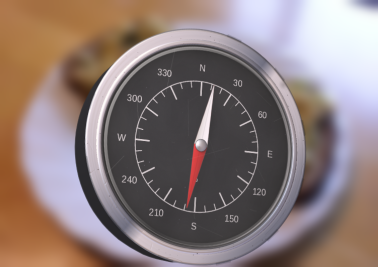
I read 190,°
